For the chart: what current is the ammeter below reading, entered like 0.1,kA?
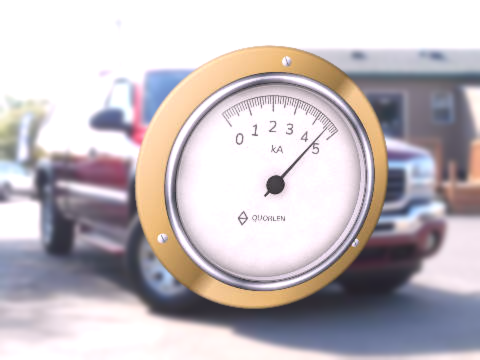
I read 4.5,kA
